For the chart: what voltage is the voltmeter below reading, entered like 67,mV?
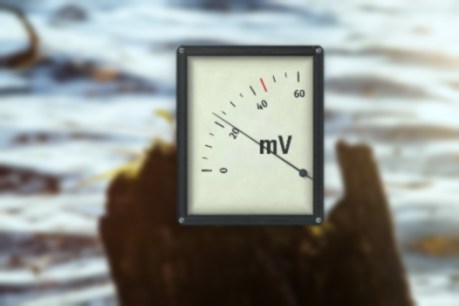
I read 22.5,mV
